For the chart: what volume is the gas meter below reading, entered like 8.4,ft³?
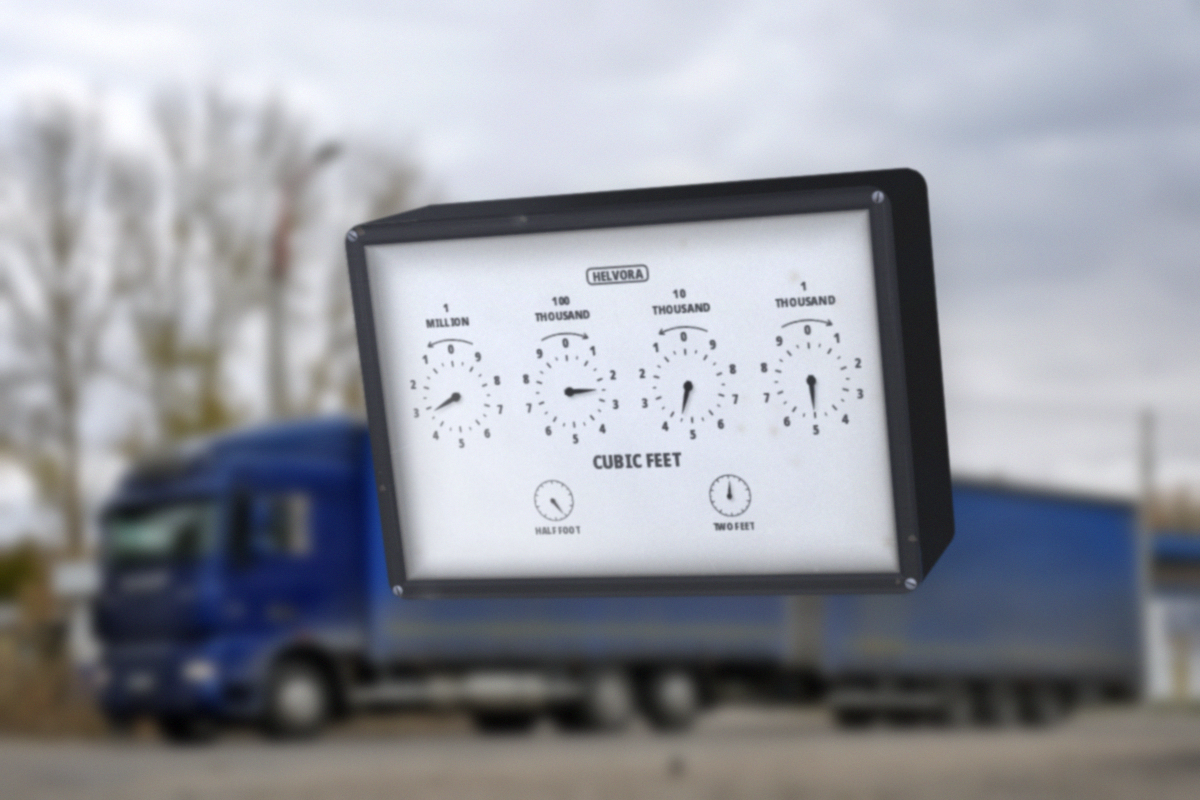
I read 324500,ft³
